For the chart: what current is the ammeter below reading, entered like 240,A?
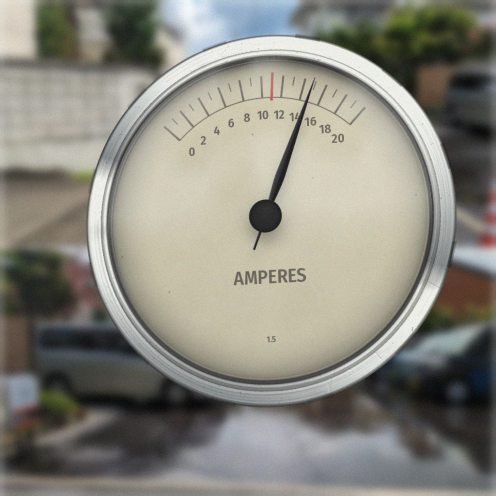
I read 15,A
